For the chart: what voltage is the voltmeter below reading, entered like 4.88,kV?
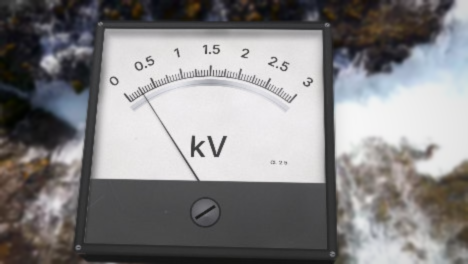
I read 0.25,kV
